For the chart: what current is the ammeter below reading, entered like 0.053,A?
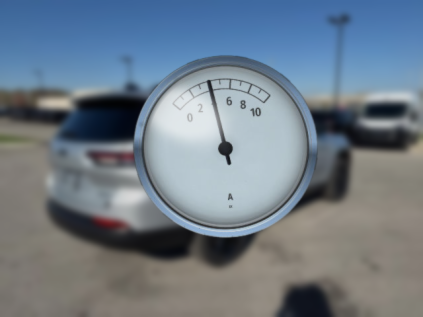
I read 4,A
